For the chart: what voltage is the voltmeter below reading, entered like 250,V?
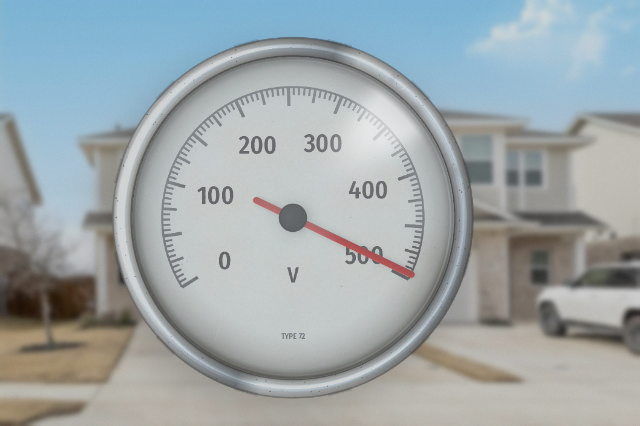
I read 495,V
